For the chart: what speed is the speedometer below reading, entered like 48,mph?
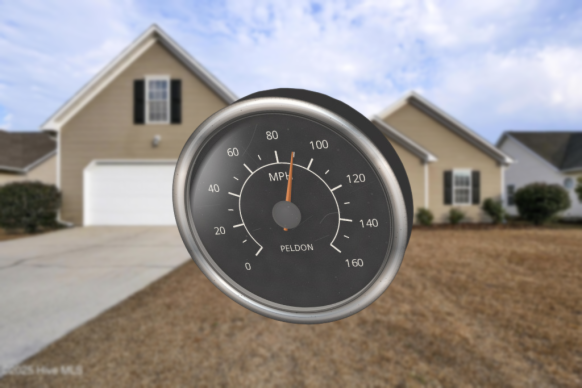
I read 90,mph
